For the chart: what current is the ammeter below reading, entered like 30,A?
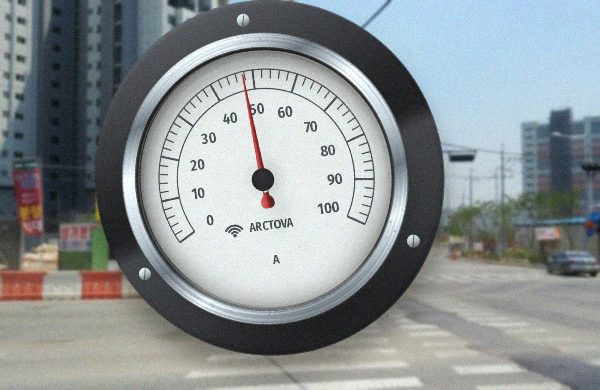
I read 48,A
